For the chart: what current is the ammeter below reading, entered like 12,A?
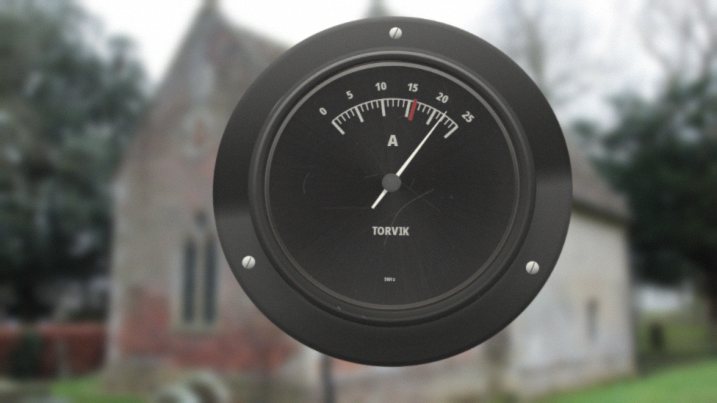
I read 22,A
